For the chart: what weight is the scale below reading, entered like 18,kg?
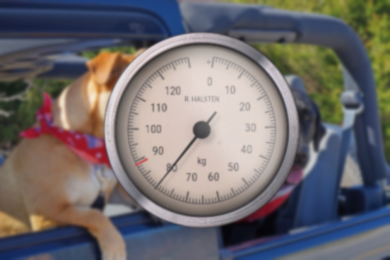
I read 80,kg
